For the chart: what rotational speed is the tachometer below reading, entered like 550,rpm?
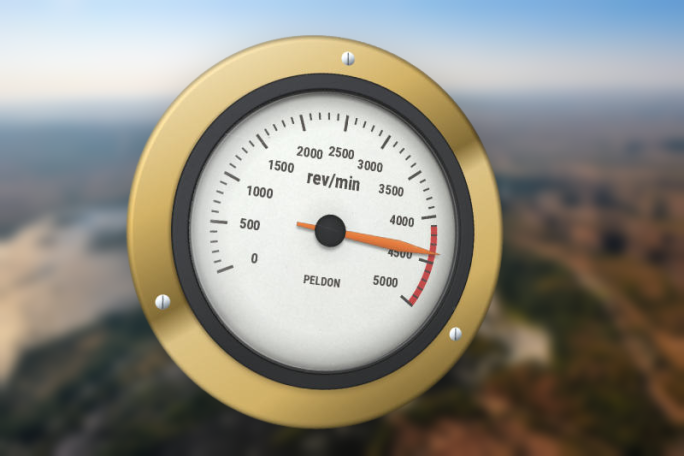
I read 4400,rpm
